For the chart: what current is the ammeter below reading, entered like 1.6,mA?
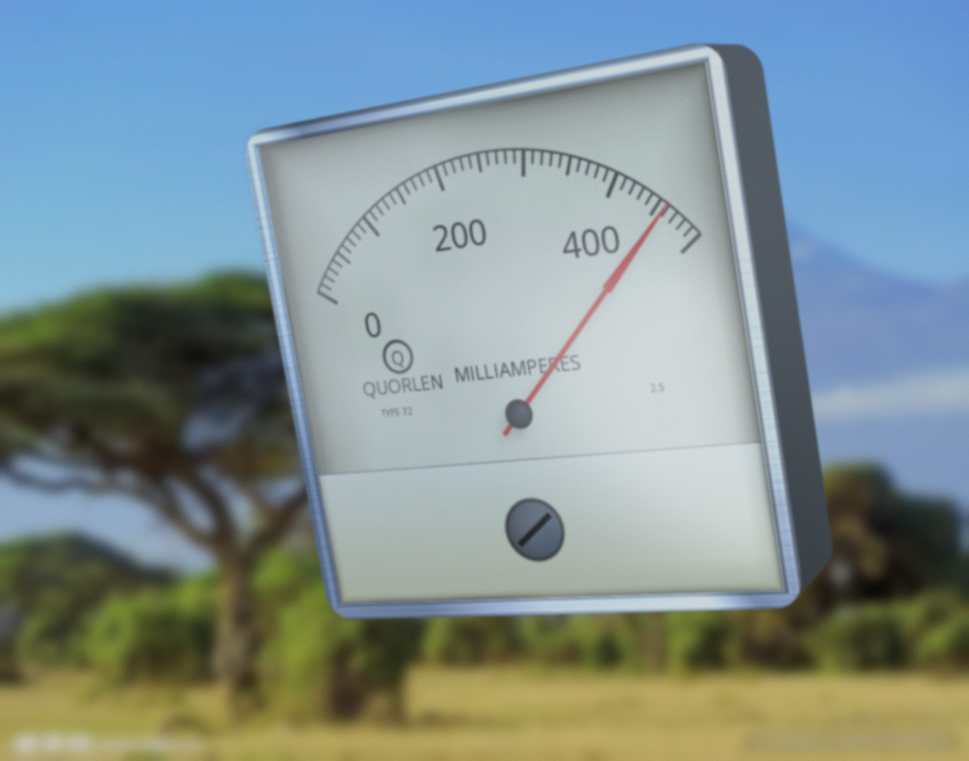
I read 460,mA
